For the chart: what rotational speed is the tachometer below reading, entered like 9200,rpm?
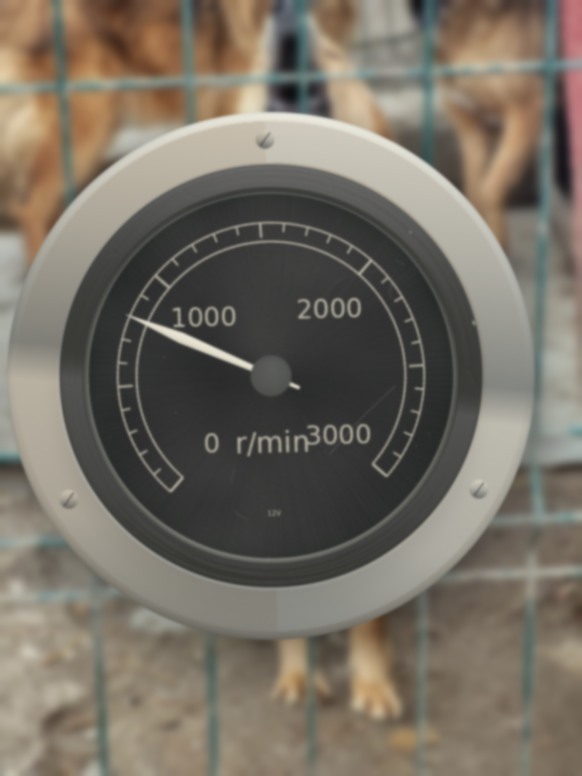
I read 800,rpm
